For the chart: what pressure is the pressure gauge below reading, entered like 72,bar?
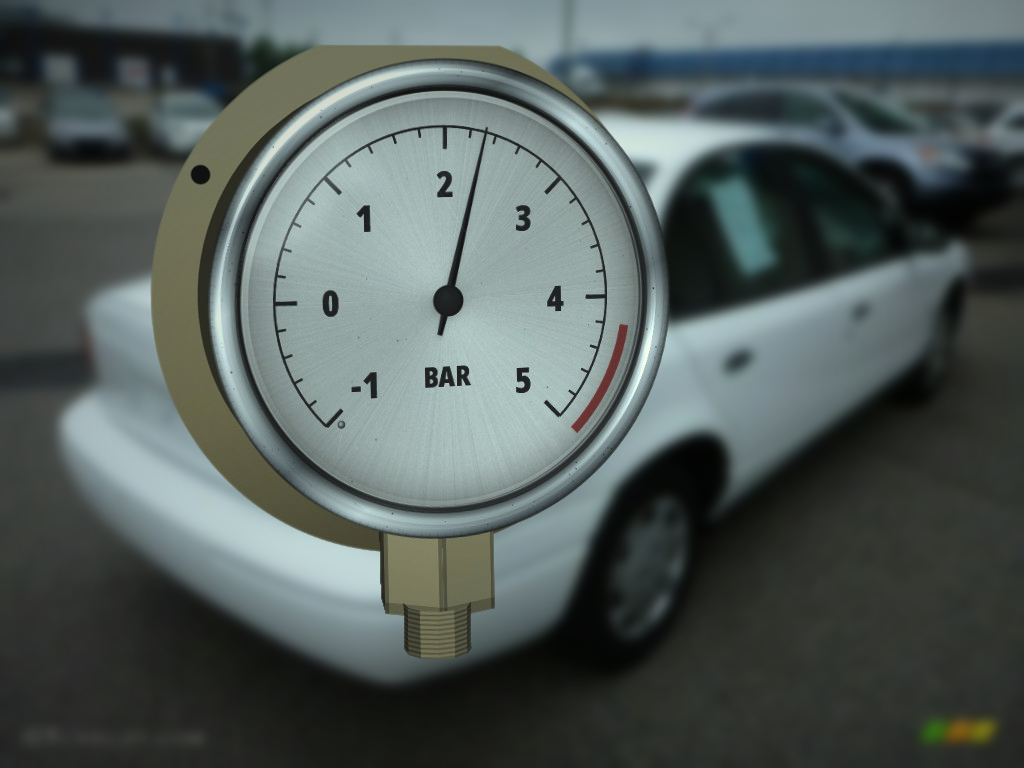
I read 2.3,bar
